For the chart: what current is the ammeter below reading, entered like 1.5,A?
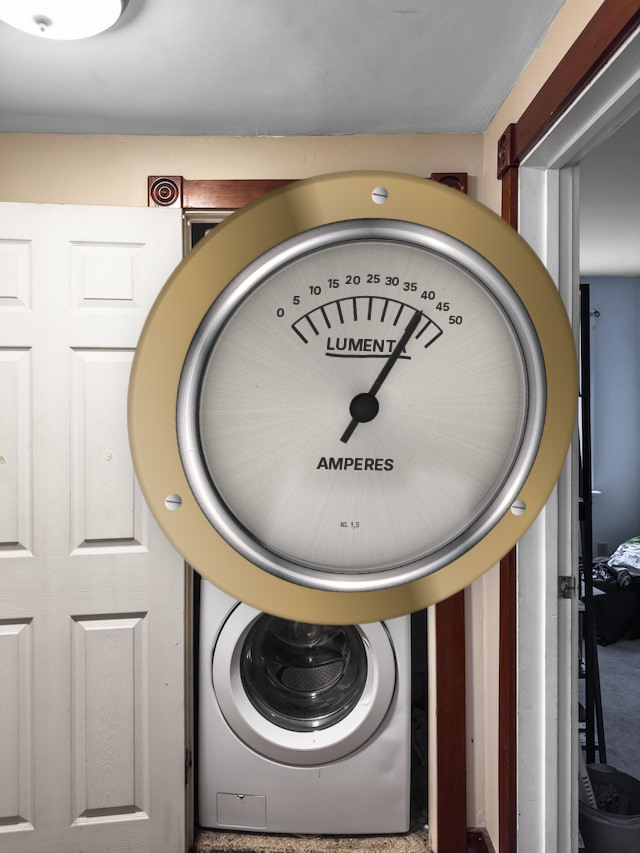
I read 40,A
